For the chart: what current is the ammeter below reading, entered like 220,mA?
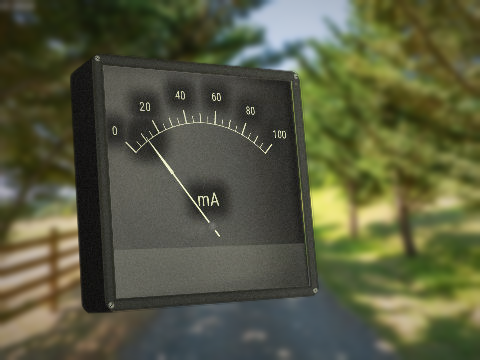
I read 10,mA
